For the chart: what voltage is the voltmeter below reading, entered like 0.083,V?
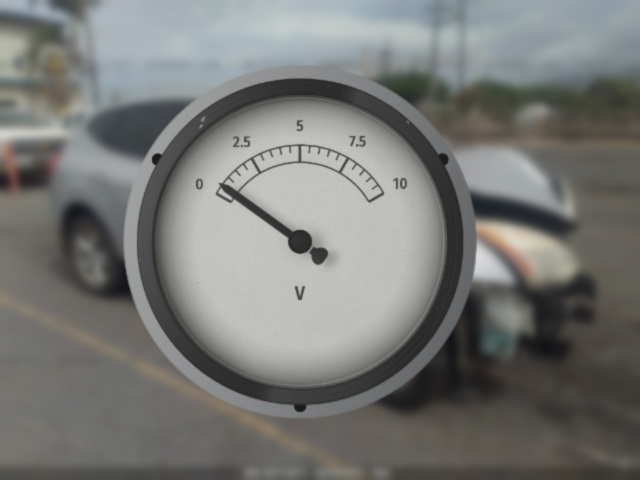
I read 0.5,V
